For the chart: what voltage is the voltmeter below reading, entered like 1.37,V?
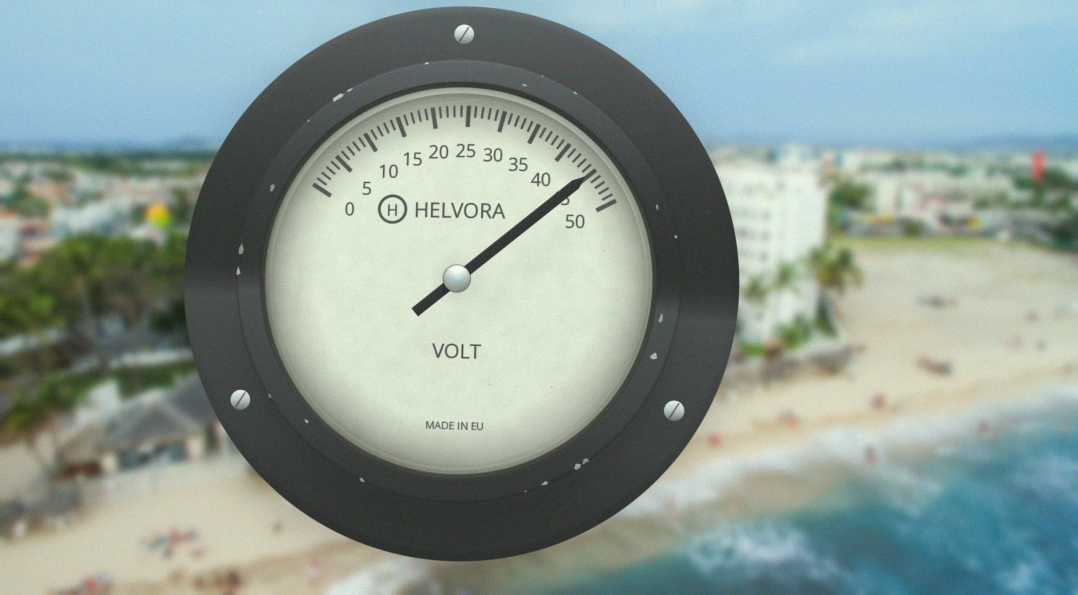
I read 45,V
